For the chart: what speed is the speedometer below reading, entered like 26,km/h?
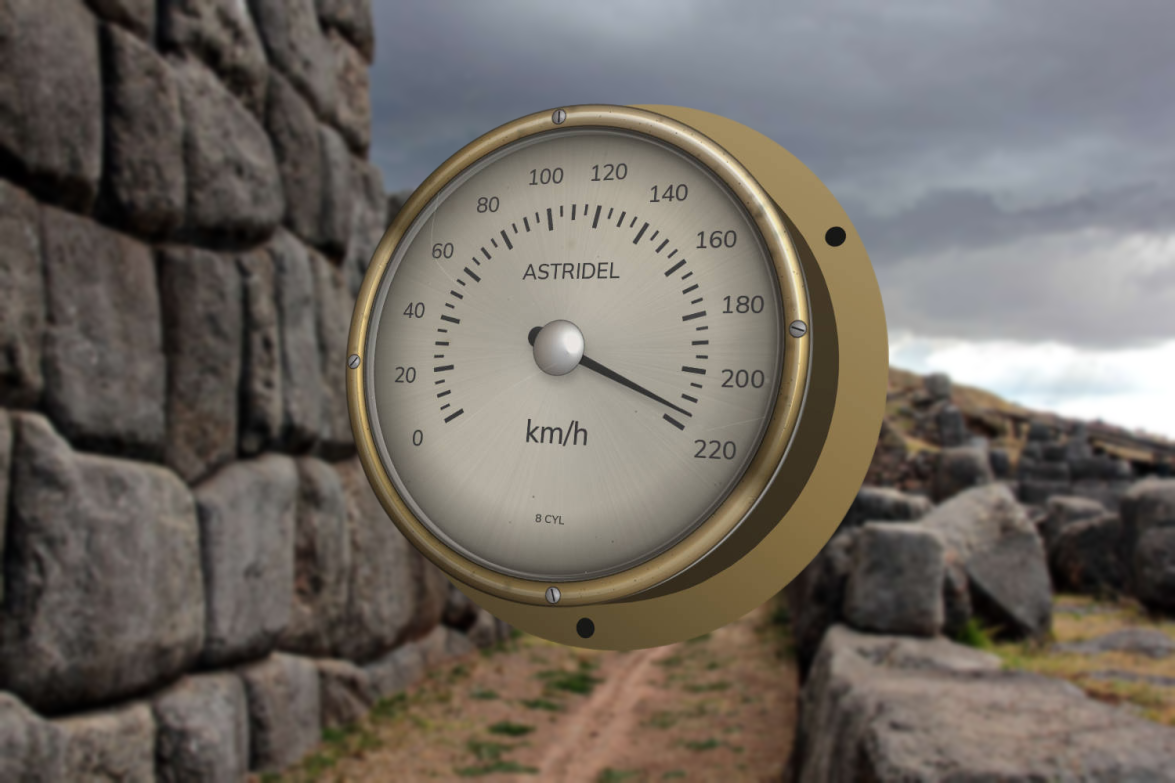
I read 215,km/h
